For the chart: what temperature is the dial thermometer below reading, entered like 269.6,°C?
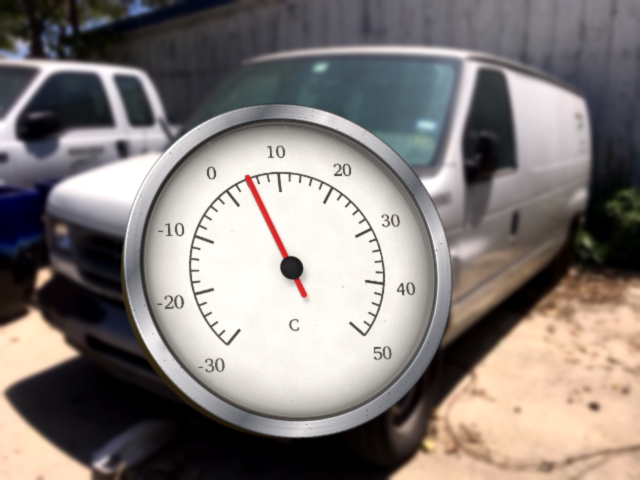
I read 4,°C
